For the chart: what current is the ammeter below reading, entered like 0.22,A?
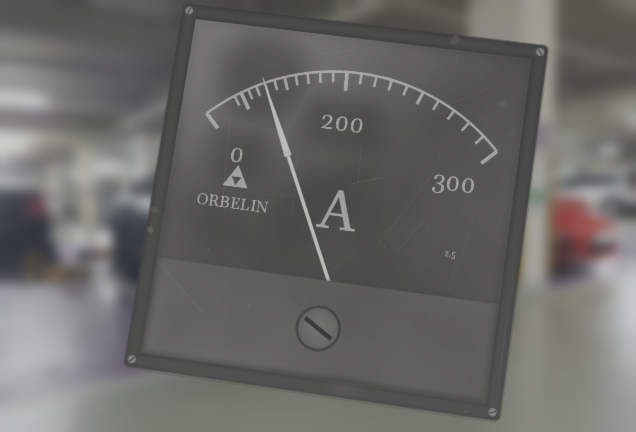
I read 130,A
